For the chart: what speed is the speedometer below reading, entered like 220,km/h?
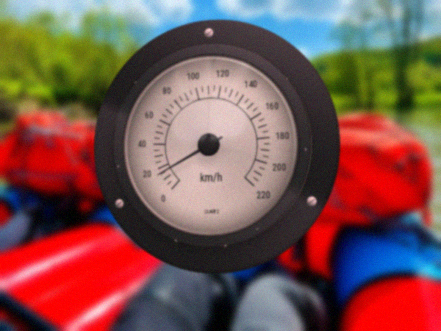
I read 15,km/h
